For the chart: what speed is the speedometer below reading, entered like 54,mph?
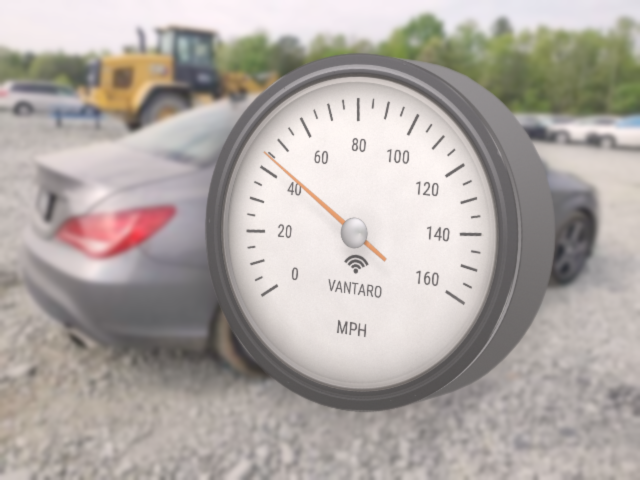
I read 45,mph
